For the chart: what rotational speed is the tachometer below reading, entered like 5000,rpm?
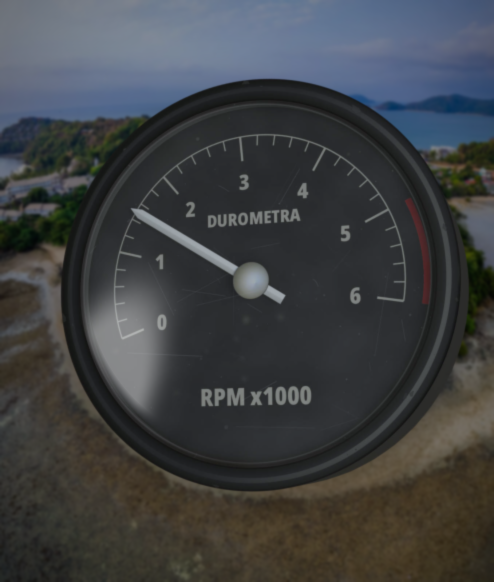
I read 1500,rpm
